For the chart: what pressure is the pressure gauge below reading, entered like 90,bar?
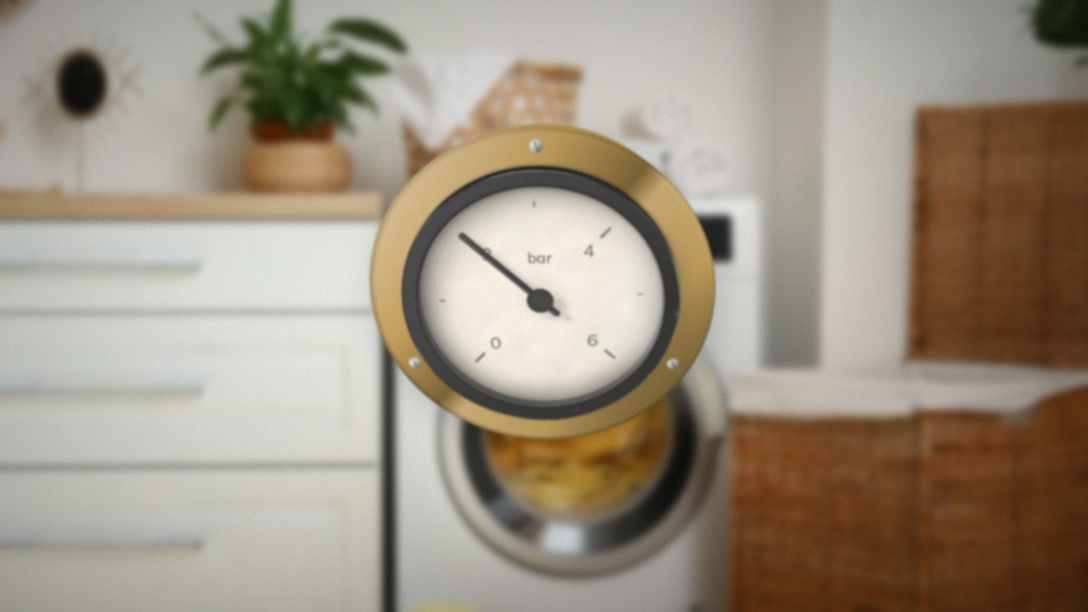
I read 2,bar
